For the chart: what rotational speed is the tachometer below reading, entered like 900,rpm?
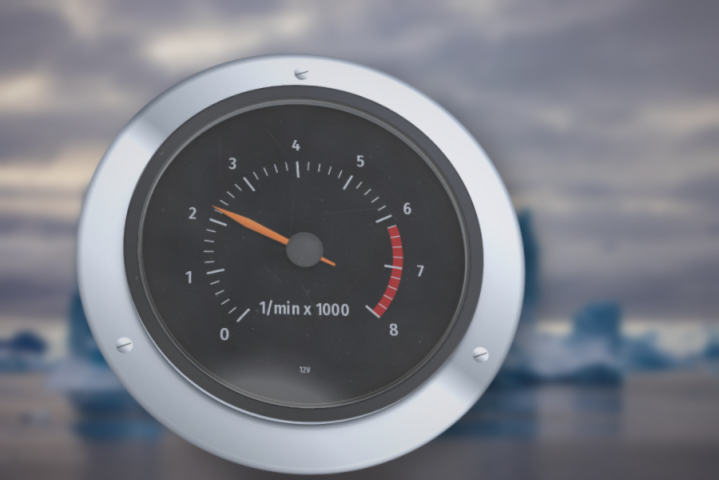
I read 2200,rpm
